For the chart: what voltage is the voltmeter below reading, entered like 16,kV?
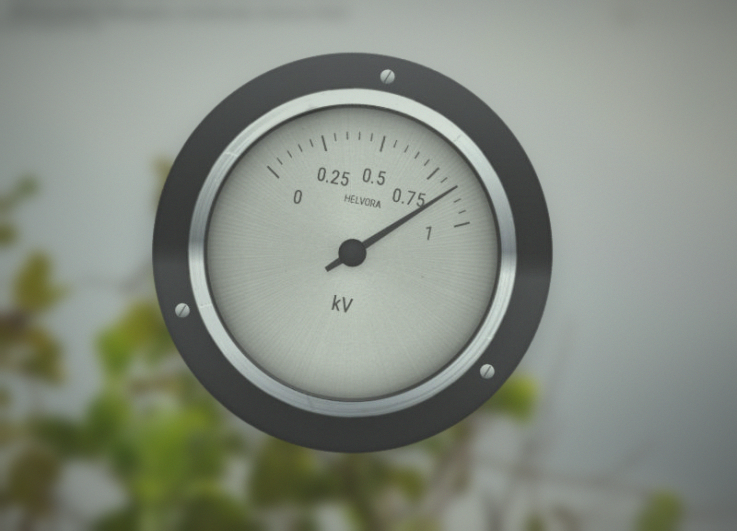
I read 0.85,kV
